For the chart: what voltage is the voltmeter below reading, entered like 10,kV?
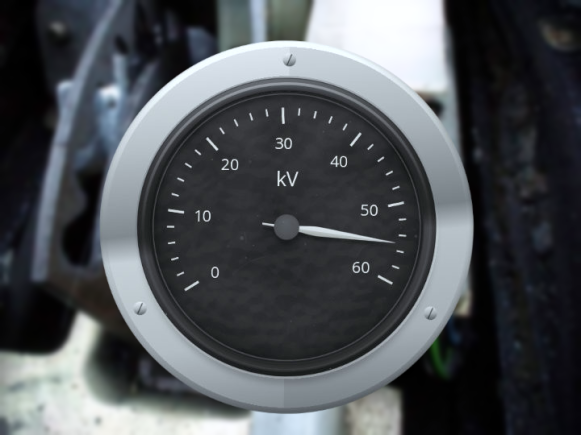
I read 55,kV
